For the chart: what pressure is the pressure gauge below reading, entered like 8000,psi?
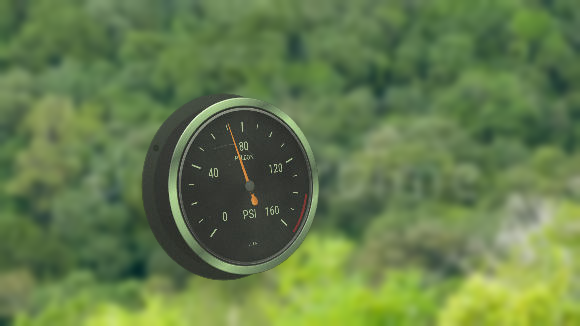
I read 70,psi
